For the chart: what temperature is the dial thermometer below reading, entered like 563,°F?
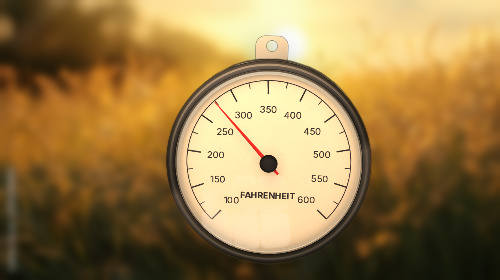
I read 275,°F
